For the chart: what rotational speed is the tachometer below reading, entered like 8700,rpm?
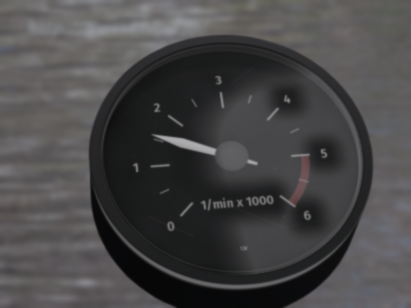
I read 1500,rpm
